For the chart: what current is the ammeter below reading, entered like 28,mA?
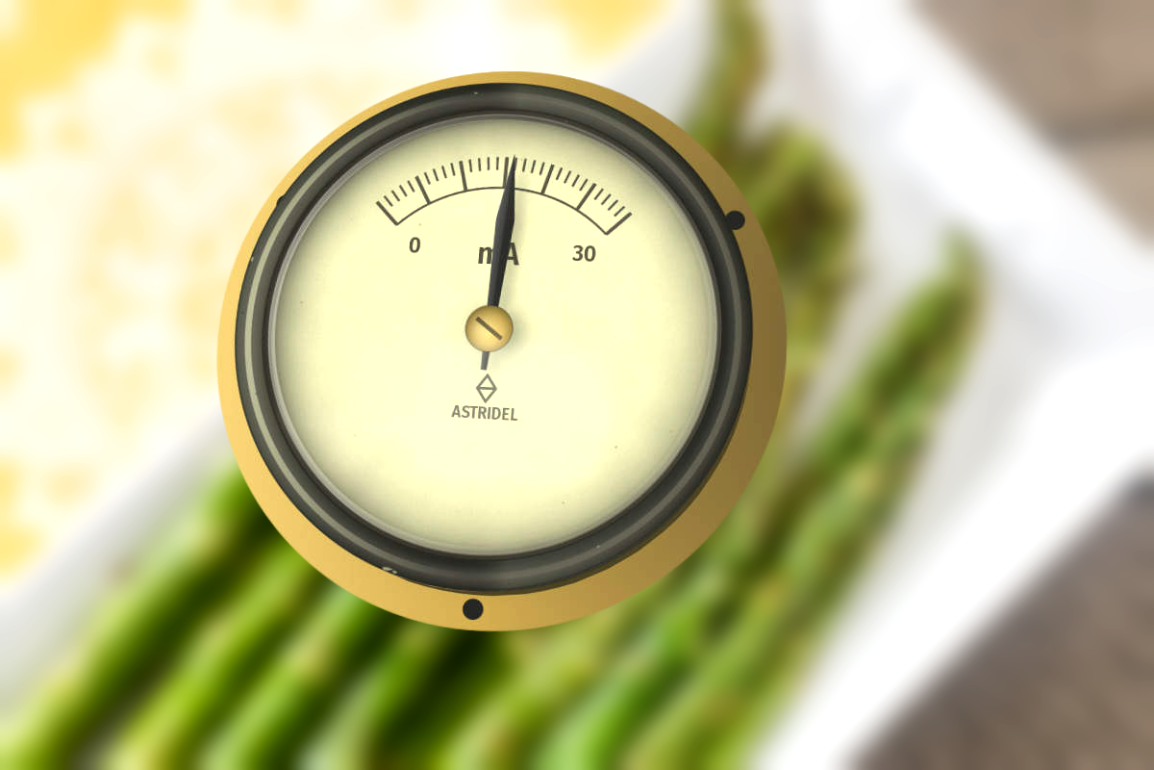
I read 16,mA
